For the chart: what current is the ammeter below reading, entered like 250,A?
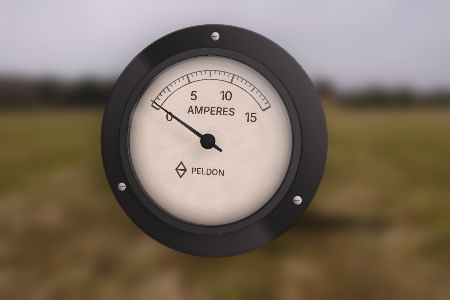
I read 0.5,A
